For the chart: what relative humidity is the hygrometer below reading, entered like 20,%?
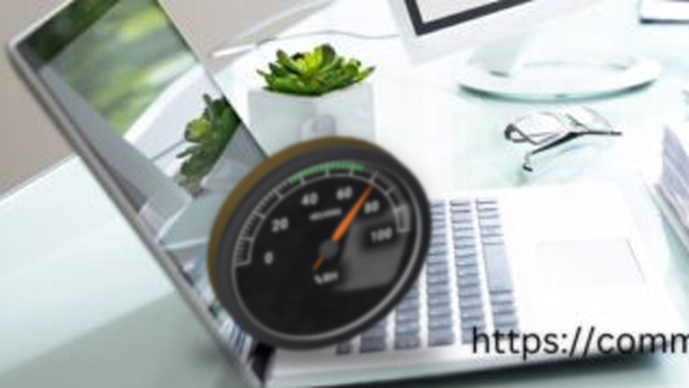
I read 70,%
